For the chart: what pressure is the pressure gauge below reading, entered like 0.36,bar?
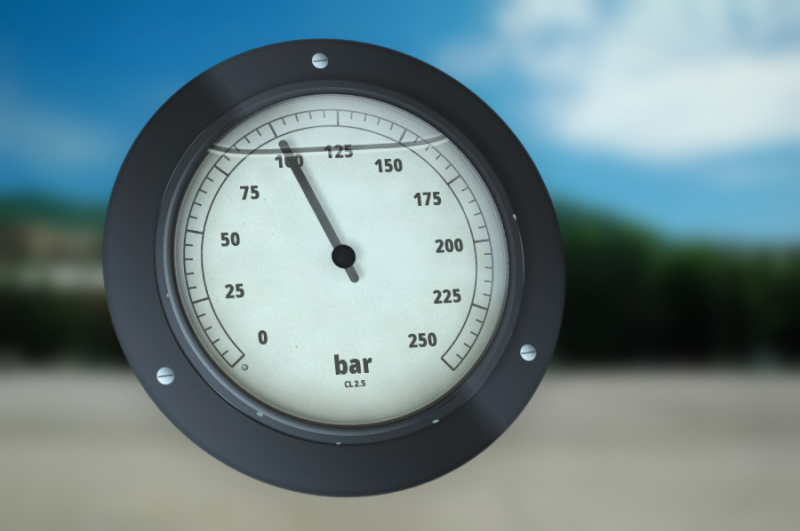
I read 100,bar
